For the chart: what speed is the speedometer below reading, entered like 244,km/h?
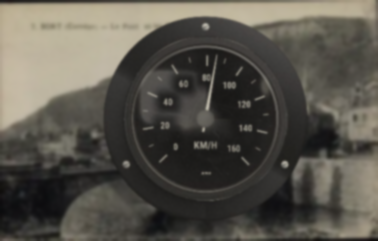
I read 85,km/h
